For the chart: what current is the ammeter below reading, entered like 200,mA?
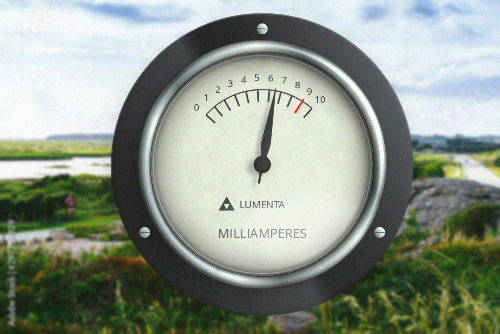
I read 6.5,mA
